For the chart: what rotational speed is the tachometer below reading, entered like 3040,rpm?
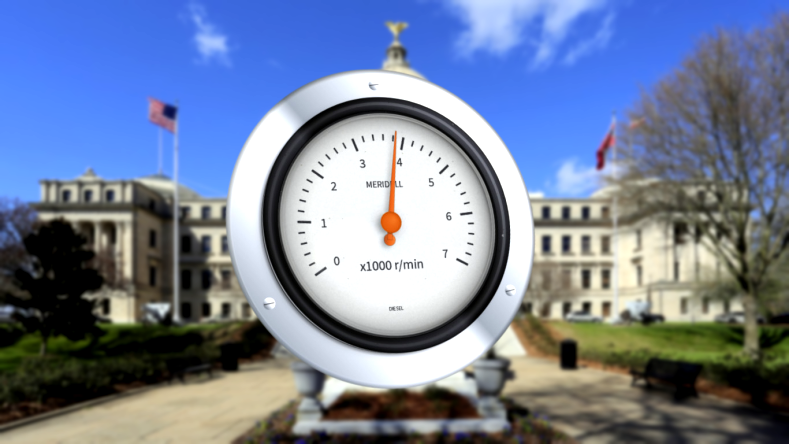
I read 3800,rpm
